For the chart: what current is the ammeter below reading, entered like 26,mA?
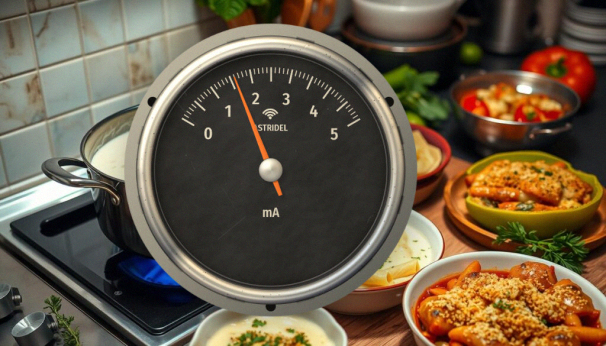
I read 1.6,mA
